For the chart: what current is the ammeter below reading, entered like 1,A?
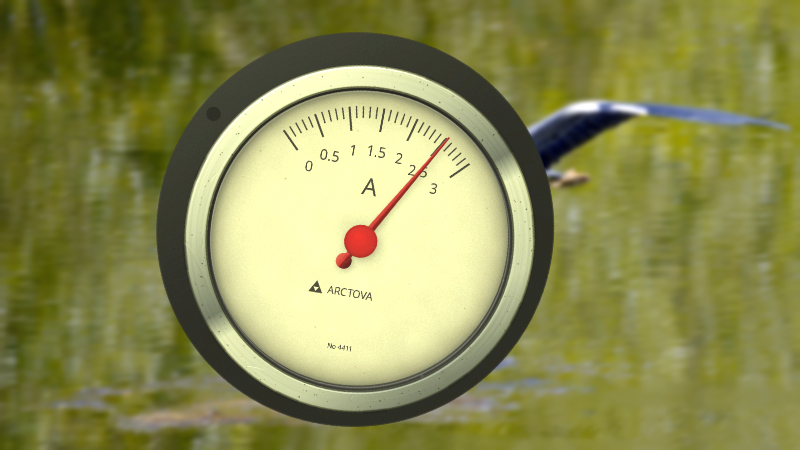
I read 2.5,A
